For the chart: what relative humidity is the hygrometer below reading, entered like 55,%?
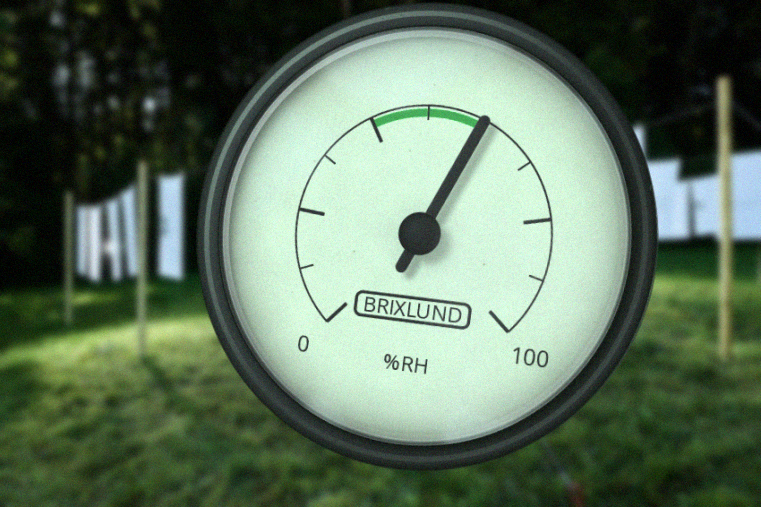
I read 60,%
